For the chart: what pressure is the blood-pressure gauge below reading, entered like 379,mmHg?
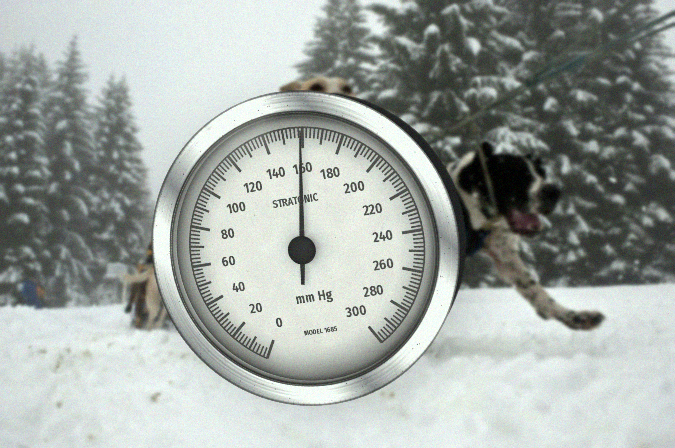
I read 160,mmHg
